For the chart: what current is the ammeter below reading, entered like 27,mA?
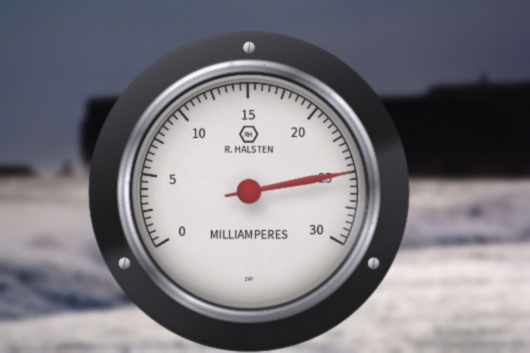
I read 25,mA
